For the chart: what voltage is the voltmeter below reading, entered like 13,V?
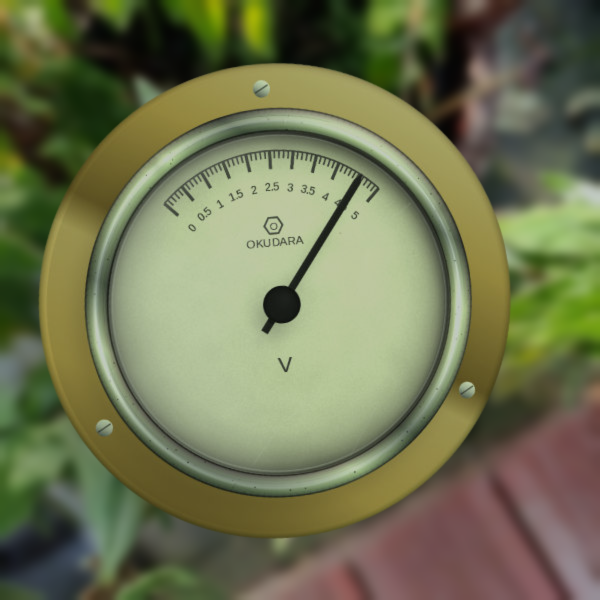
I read 4.5,V
